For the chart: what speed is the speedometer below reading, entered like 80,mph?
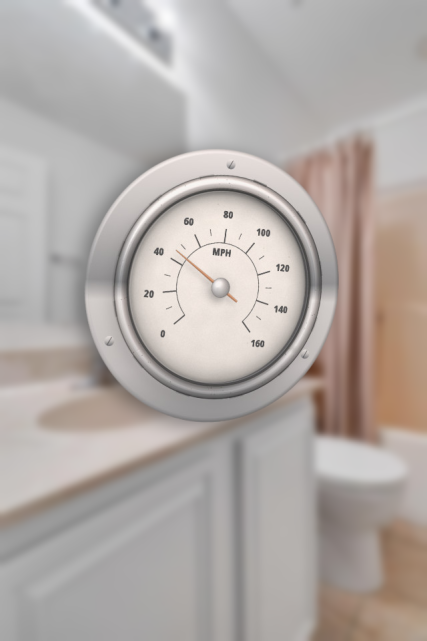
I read 45,mph
